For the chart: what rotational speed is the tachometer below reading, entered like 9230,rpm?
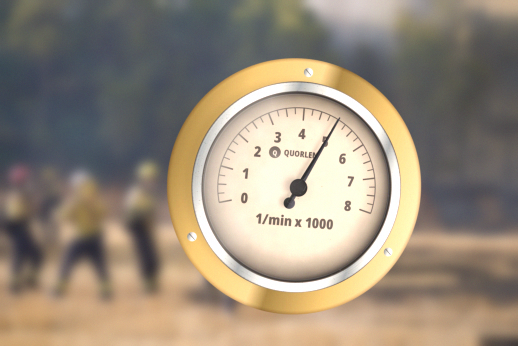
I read 5000,rpm
